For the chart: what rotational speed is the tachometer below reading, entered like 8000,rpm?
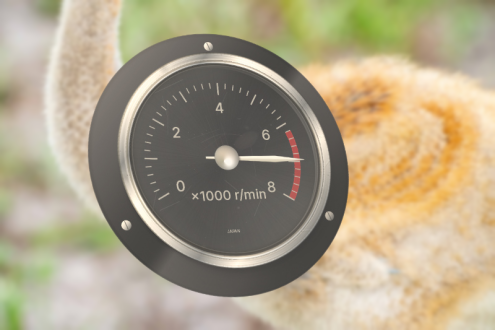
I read 7000,rpm
